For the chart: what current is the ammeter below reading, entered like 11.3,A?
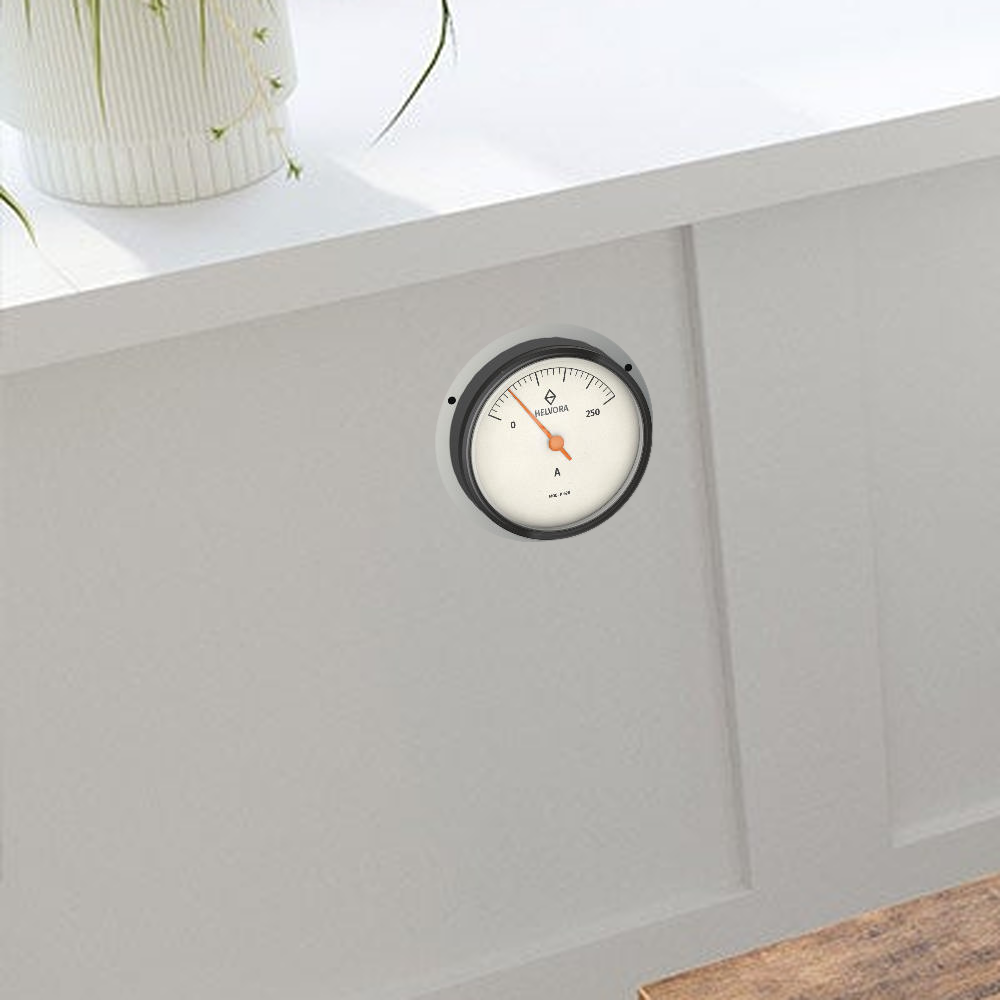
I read 50,A
